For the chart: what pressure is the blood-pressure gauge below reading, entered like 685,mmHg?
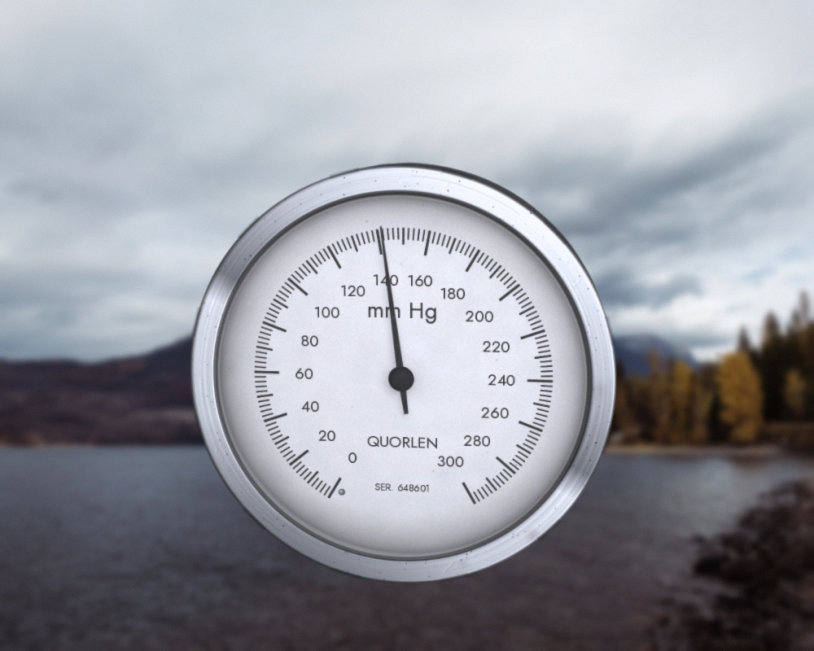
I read 142,mmHg
